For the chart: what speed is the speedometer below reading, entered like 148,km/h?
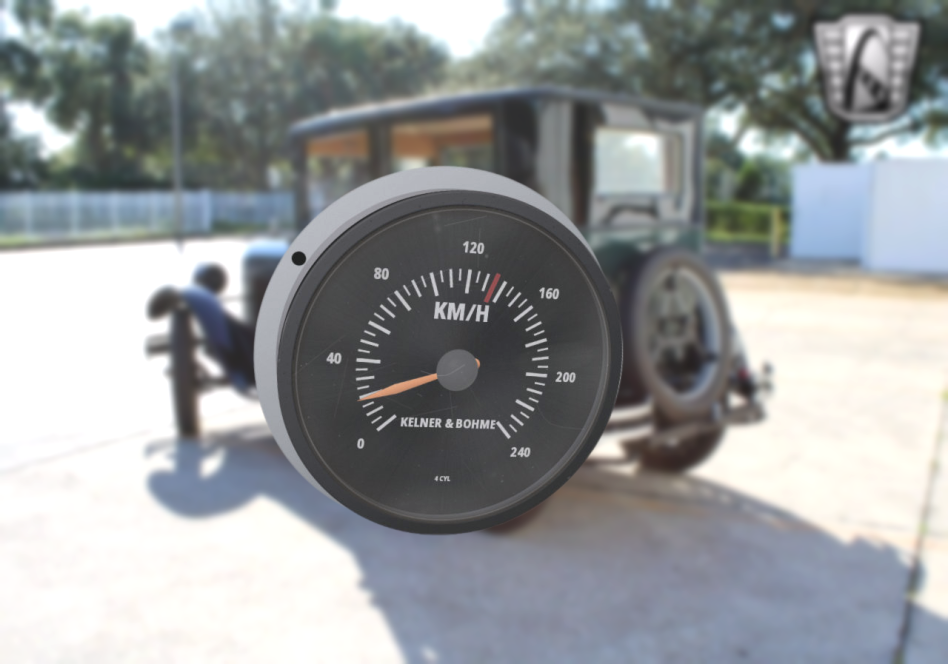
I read 20,km/h
